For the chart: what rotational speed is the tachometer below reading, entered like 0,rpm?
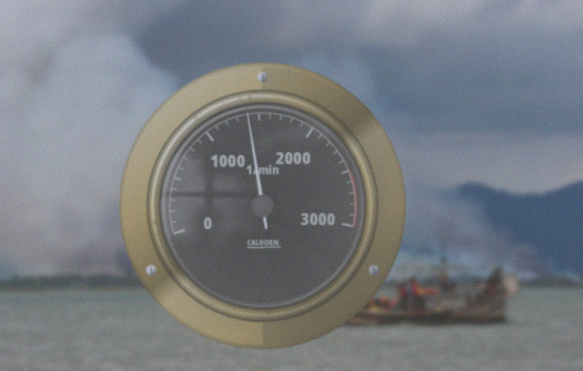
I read 1400,rpm
